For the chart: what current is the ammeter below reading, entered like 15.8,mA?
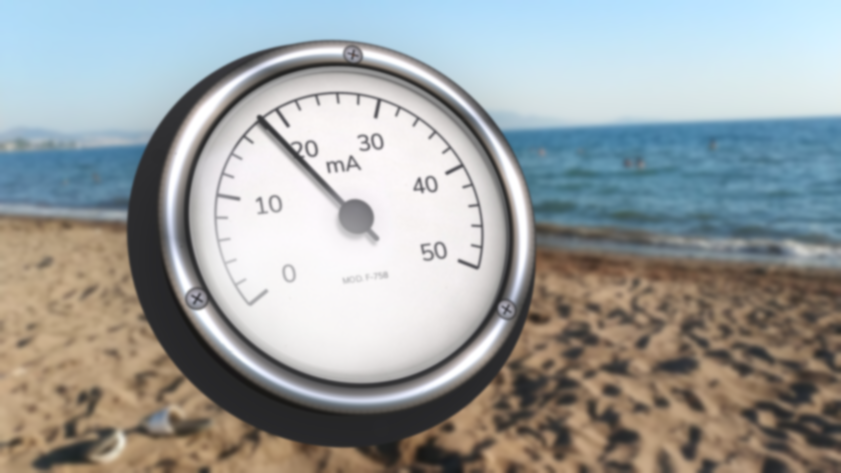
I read 18,mA
